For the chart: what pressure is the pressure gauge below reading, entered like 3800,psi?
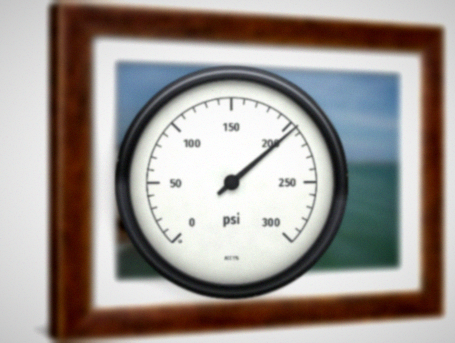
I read 205,psi
